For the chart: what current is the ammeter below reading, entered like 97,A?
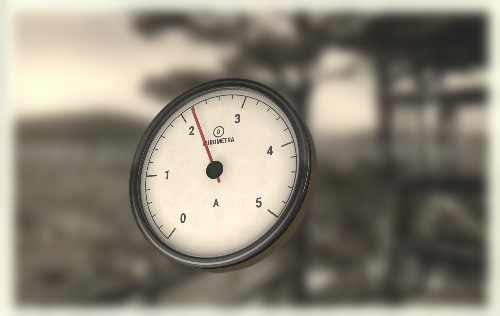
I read 2.2,A
